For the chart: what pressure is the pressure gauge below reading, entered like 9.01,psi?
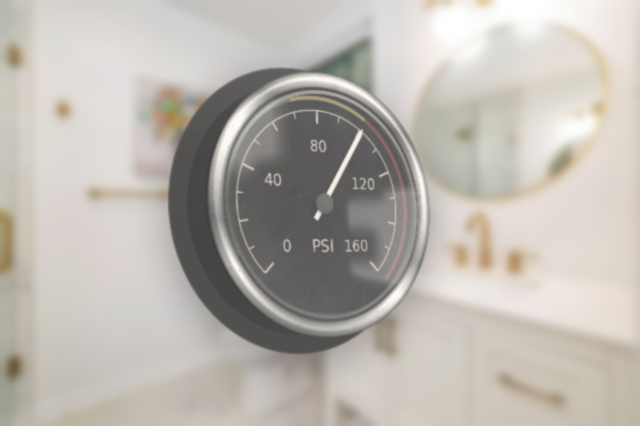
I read 100,psi
